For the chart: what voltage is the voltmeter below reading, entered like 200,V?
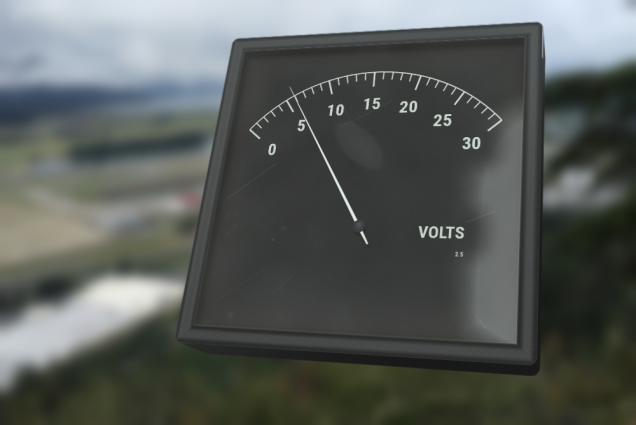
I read 6,V
